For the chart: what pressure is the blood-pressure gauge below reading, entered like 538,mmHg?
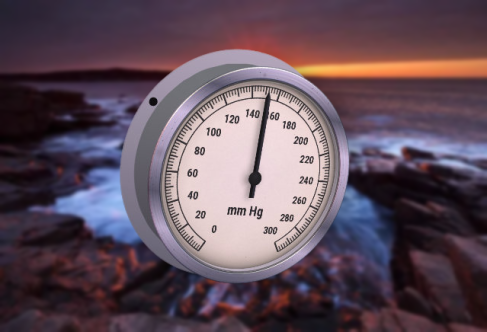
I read 150,mmHg
